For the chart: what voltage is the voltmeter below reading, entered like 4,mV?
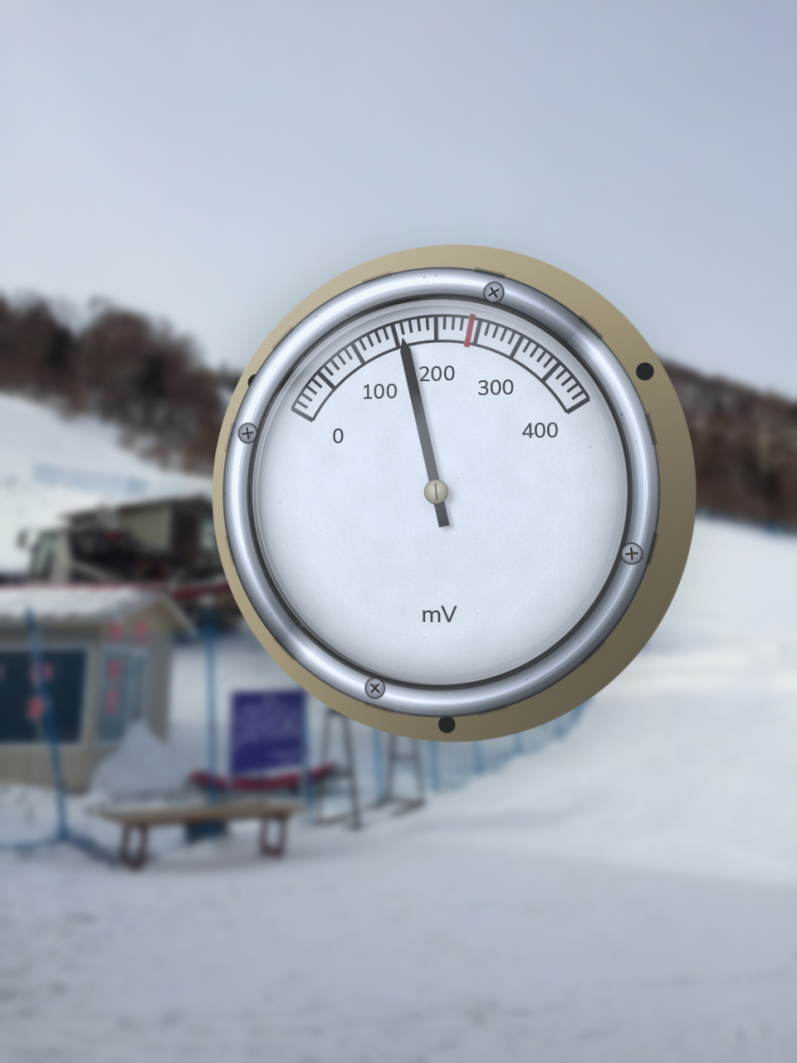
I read 160,mV
